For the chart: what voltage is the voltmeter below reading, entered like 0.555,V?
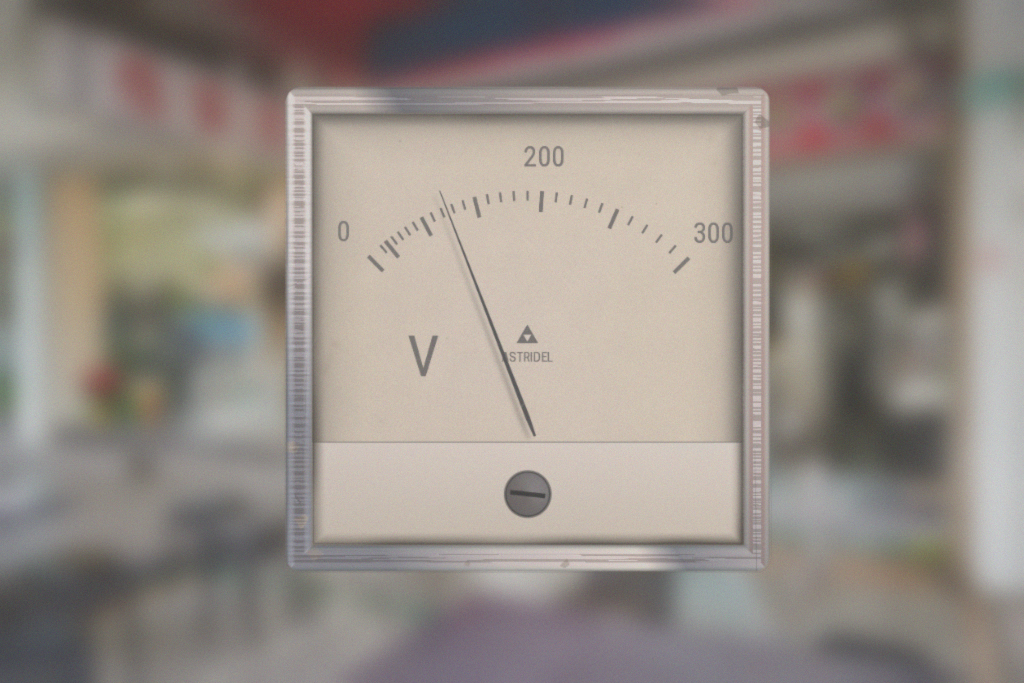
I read 125,V
